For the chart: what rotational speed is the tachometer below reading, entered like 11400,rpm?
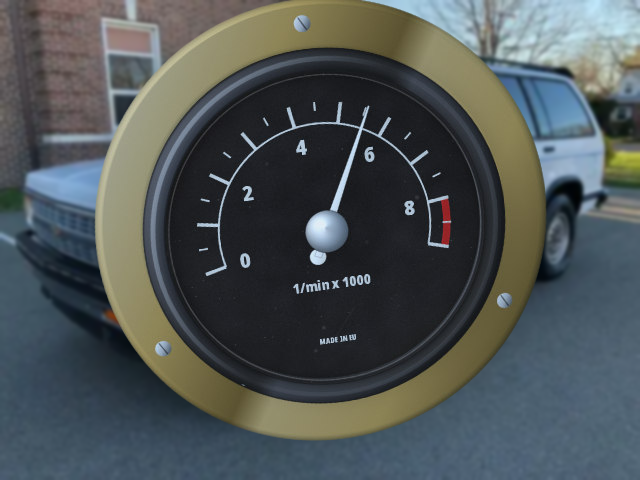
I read 5500,rpm
